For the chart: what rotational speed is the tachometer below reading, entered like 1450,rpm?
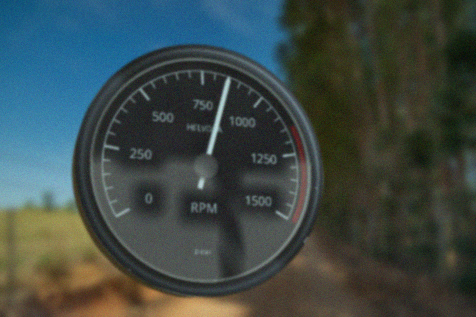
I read 850,rpm
